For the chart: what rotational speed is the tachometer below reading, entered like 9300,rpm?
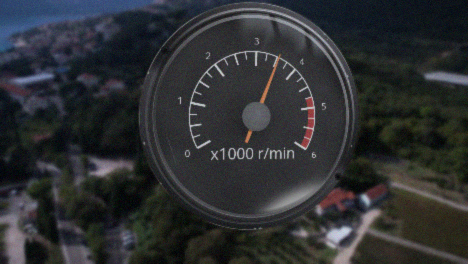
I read 3500,rpm
